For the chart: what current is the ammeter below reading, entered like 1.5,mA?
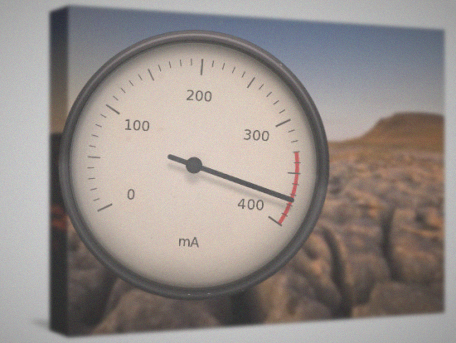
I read 375,mA
